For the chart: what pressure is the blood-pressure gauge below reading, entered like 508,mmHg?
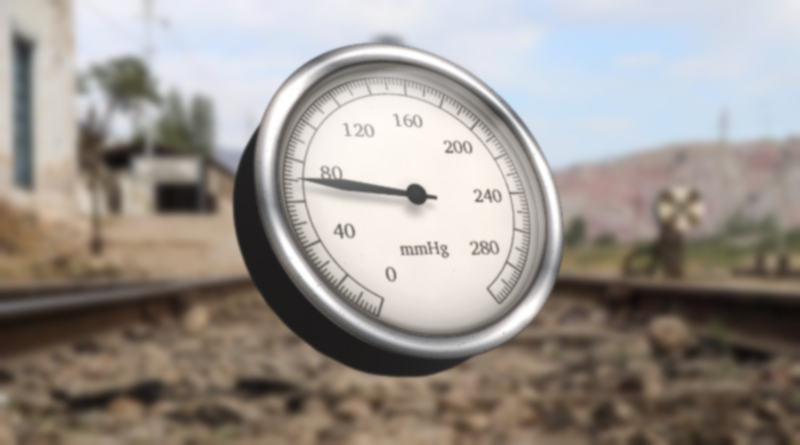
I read 70,mmHg
